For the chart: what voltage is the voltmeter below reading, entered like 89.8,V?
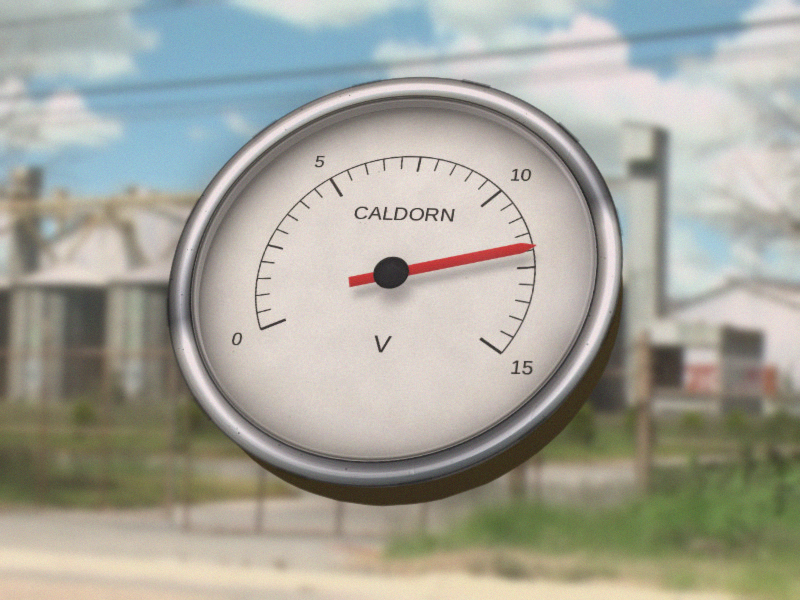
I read 12,V
